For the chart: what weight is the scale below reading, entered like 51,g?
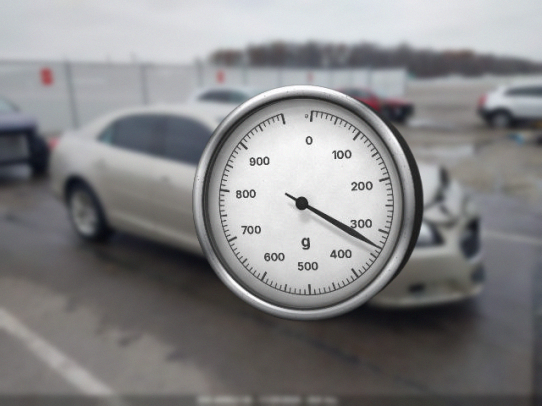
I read 330,g
